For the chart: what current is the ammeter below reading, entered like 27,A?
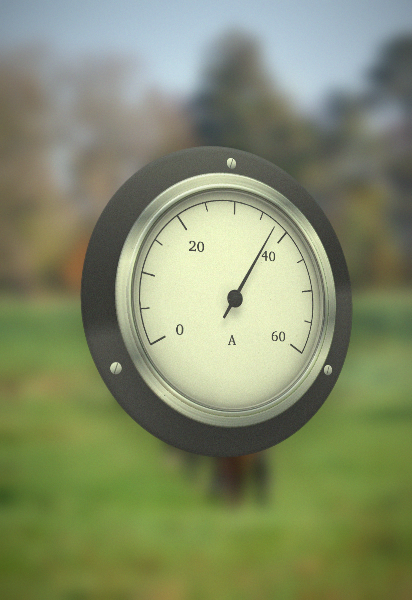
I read 37.5,A
